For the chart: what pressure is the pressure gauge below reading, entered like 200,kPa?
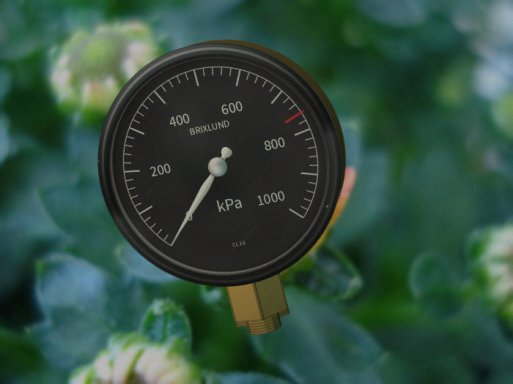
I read 0,kPa
